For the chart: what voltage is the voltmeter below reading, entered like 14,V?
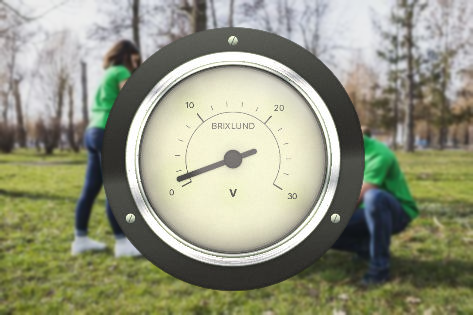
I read 1,V
